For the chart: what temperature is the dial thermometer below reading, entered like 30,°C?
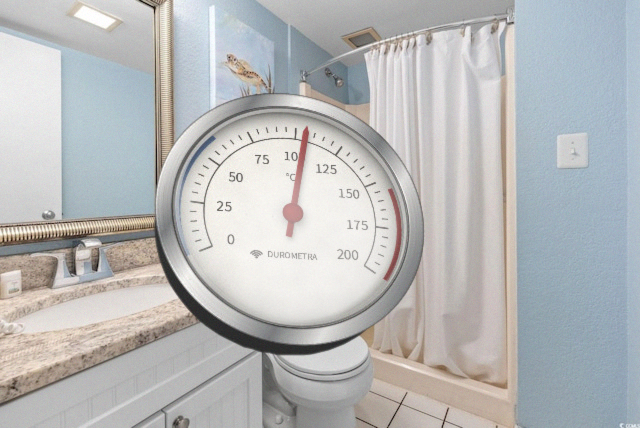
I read 105,°C
